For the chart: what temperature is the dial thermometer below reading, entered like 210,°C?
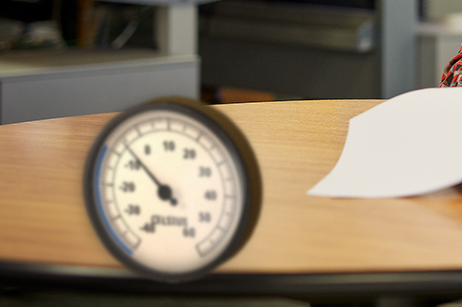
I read -5,°C
